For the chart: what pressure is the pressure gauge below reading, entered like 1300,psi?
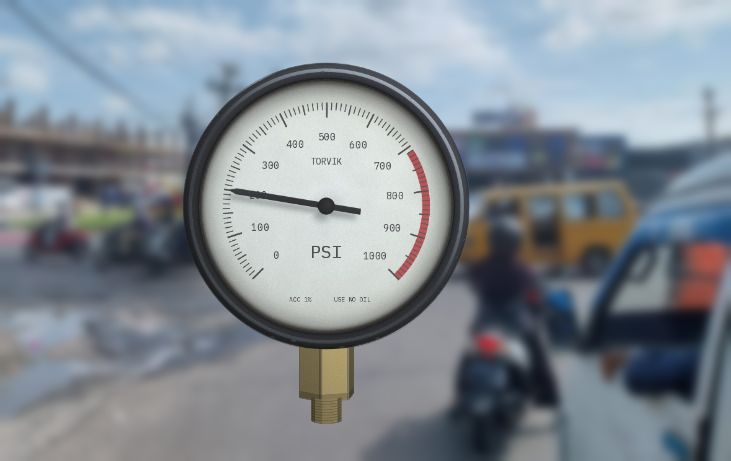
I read 200,psi
